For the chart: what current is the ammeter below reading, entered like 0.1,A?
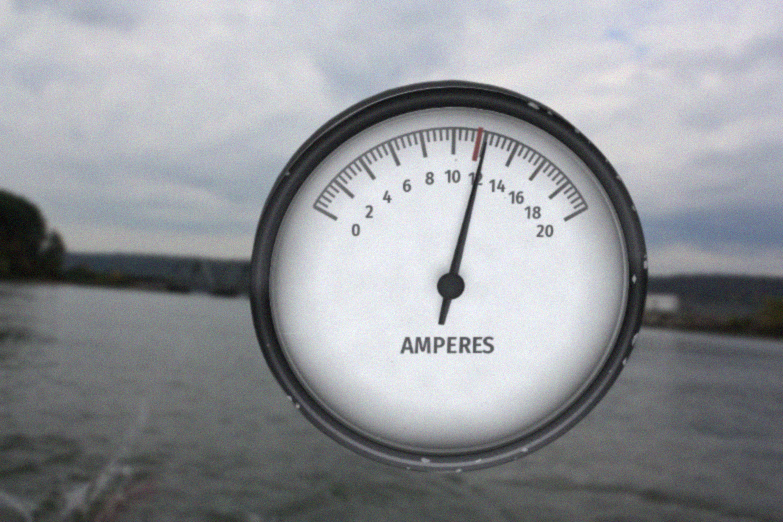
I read 12,A
